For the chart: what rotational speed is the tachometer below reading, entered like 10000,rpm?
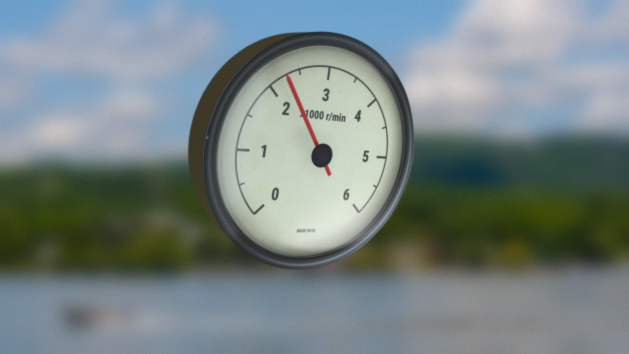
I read 2250,rpm
